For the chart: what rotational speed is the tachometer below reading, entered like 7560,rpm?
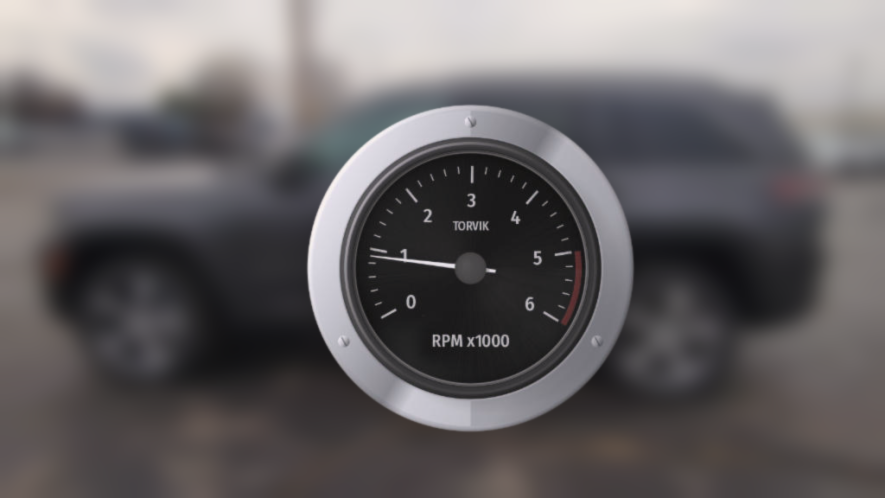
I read 900,rpm
